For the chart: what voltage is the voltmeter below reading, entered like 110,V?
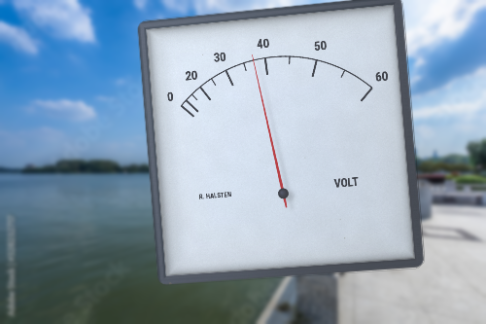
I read 37.5,V
